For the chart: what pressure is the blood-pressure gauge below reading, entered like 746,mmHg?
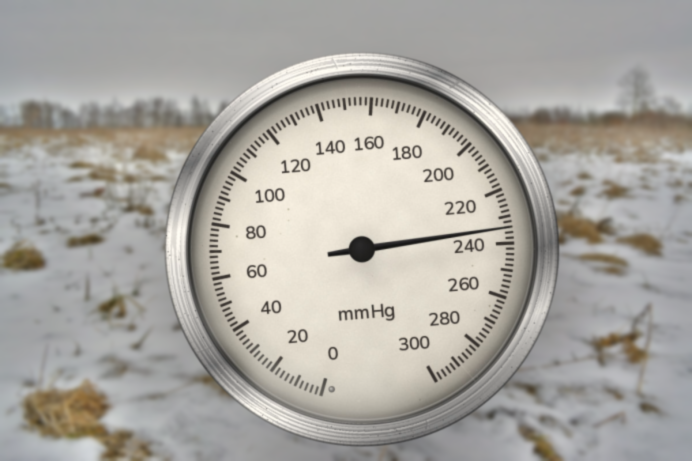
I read 234,mmHg
